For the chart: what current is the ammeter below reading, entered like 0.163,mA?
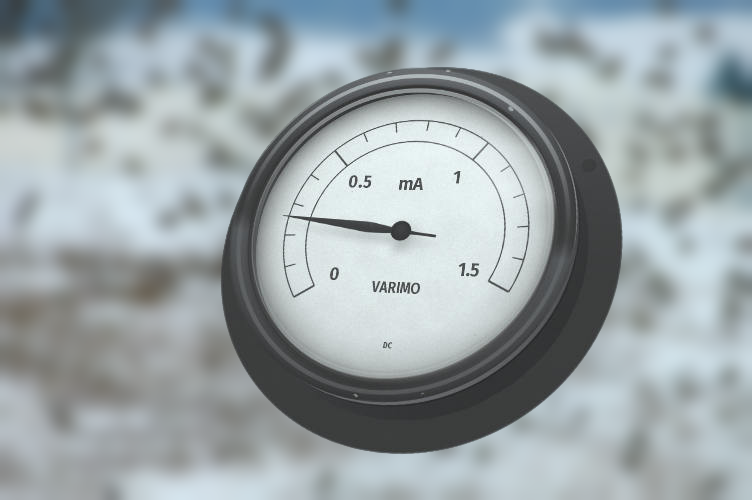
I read 0.25,mA
